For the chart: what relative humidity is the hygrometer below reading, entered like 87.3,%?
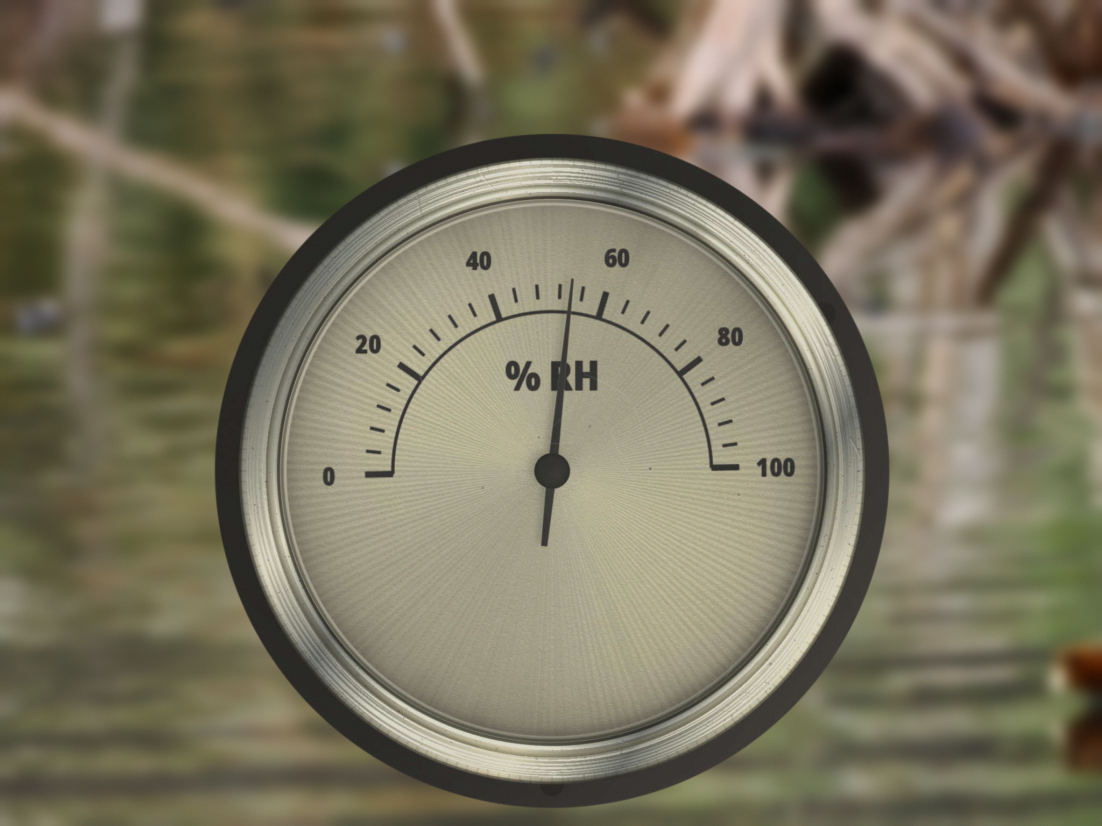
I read 54,%
